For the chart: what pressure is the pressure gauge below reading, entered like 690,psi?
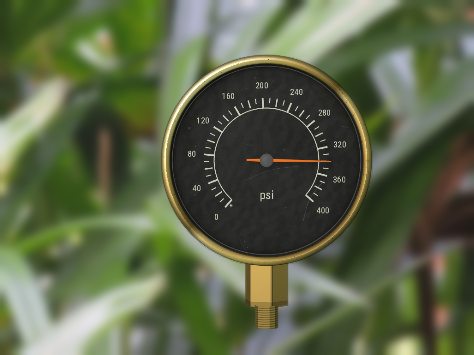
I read 340,psi
